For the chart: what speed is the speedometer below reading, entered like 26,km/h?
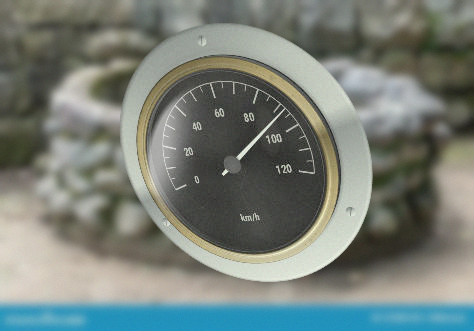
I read 92.5,km/h
